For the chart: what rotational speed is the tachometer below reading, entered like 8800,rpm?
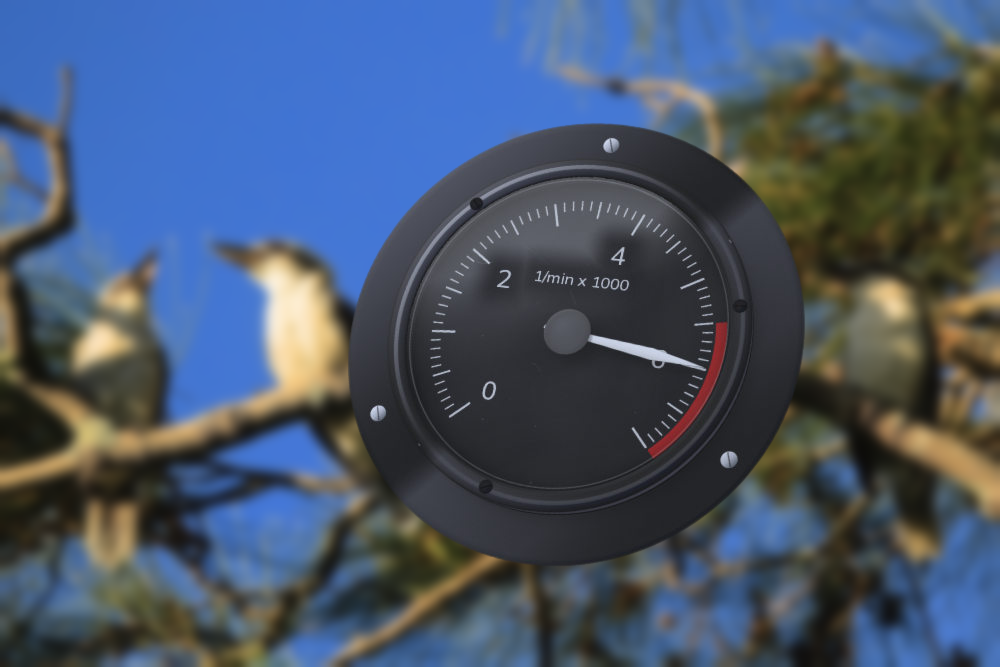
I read 6000,rpm
